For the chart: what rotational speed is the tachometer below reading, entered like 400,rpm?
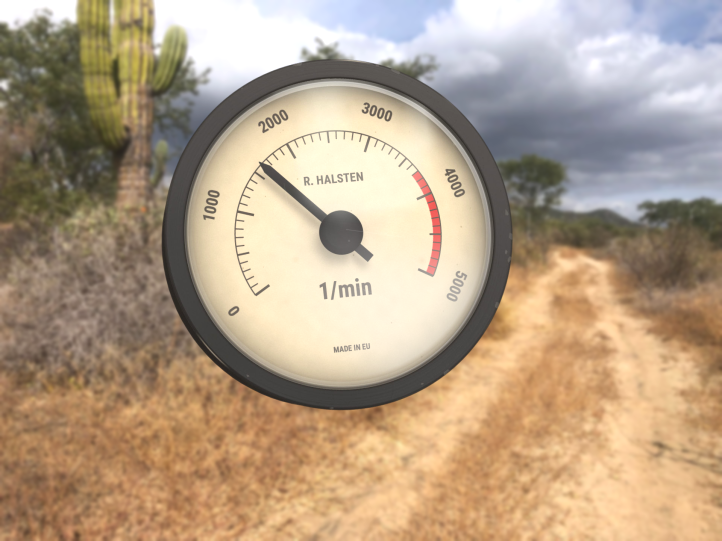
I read 1600,rpm
